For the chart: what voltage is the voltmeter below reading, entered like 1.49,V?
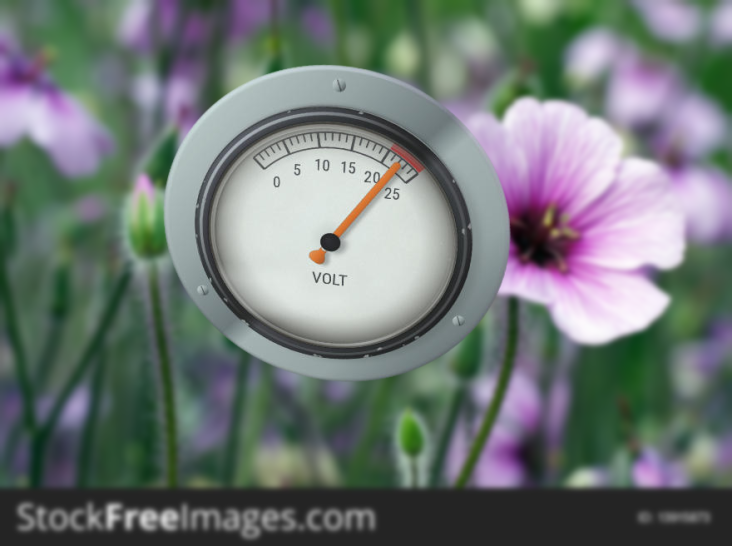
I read 22,V
